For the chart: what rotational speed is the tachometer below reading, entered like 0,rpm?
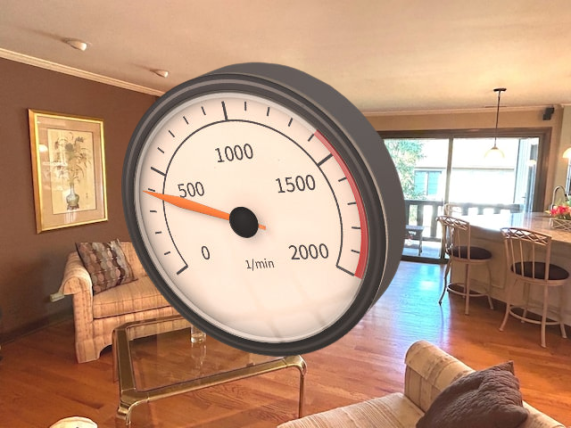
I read 400,rpm
